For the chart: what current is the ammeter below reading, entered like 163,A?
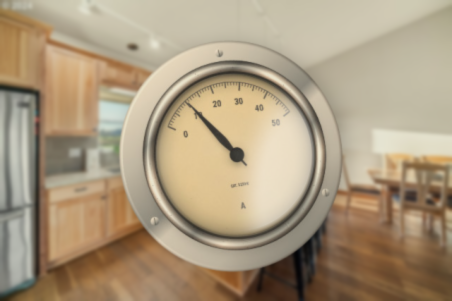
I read 10,A
